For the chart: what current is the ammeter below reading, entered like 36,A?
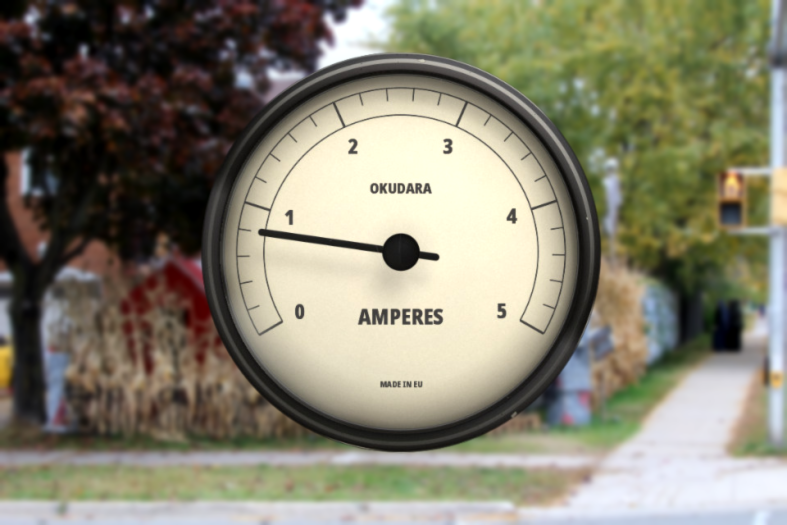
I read 0.8,A
